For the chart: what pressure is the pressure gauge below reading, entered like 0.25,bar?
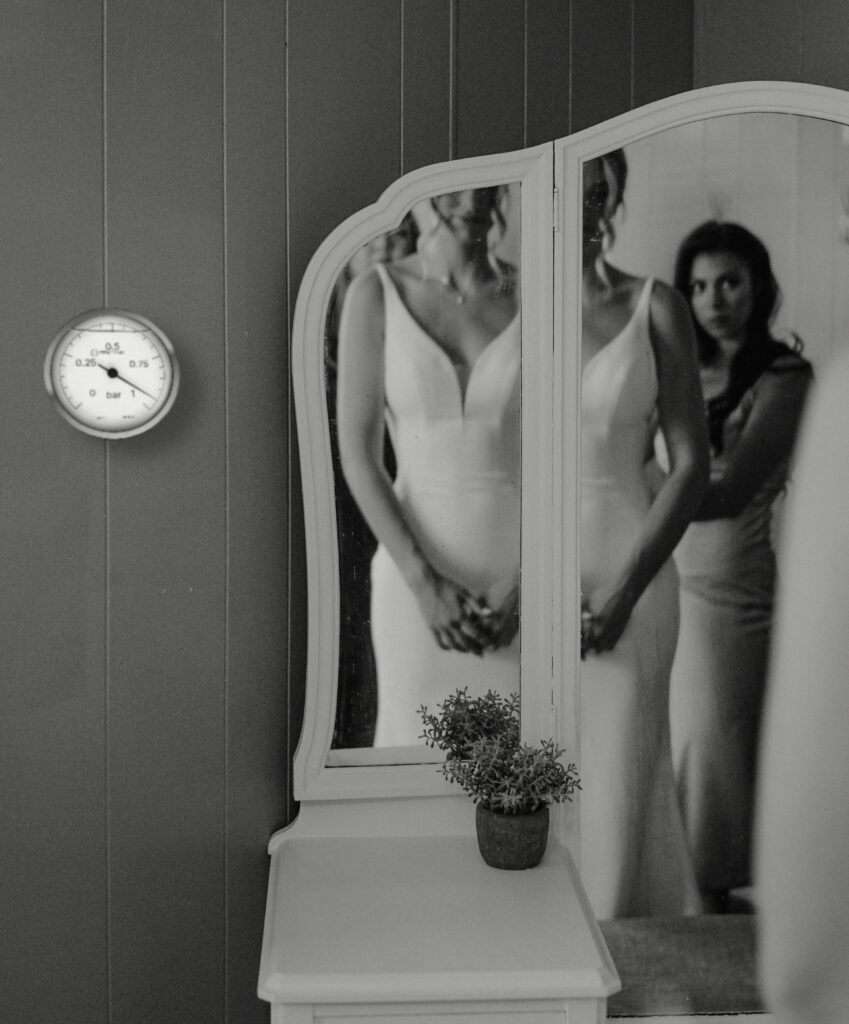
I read 0.95,bar
